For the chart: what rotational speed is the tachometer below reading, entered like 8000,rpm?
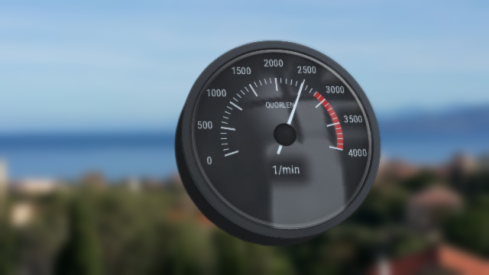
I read 2500,rpm
